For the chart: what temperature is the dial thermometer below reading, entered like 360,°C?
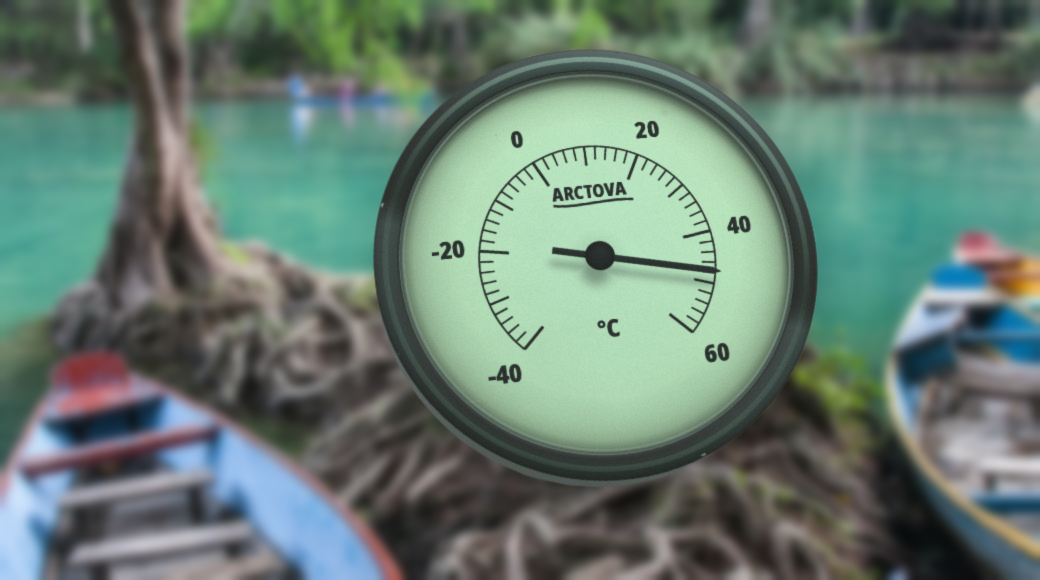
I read 48,°C
